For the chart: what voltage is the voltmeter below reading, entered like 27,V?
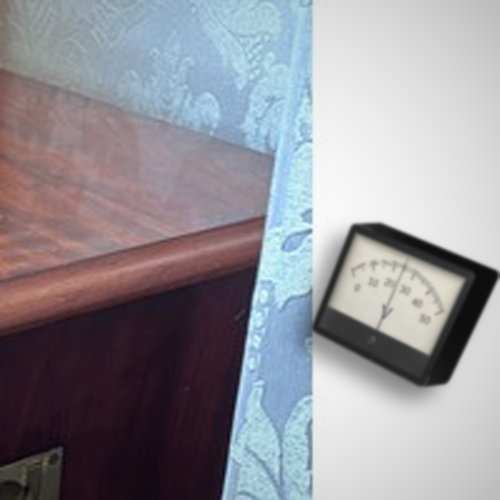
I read 25,V
